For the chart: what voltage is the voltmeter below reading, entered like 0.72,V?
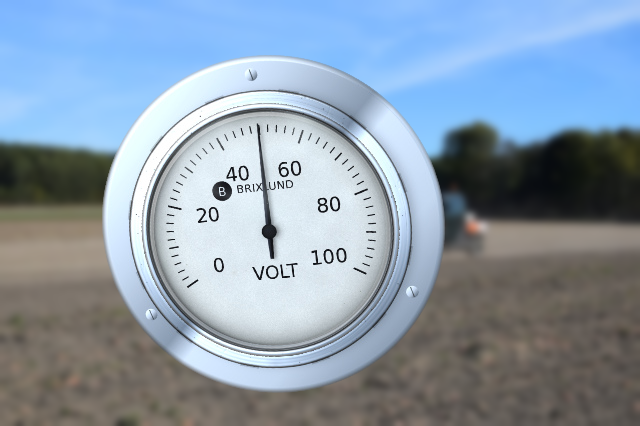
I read 50,V
